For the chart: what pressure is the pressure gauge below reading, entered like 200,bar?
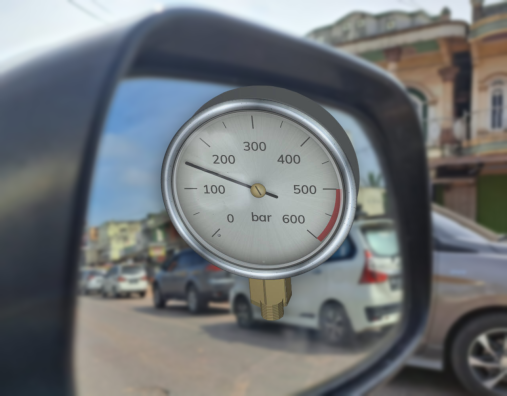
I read 150,bar
